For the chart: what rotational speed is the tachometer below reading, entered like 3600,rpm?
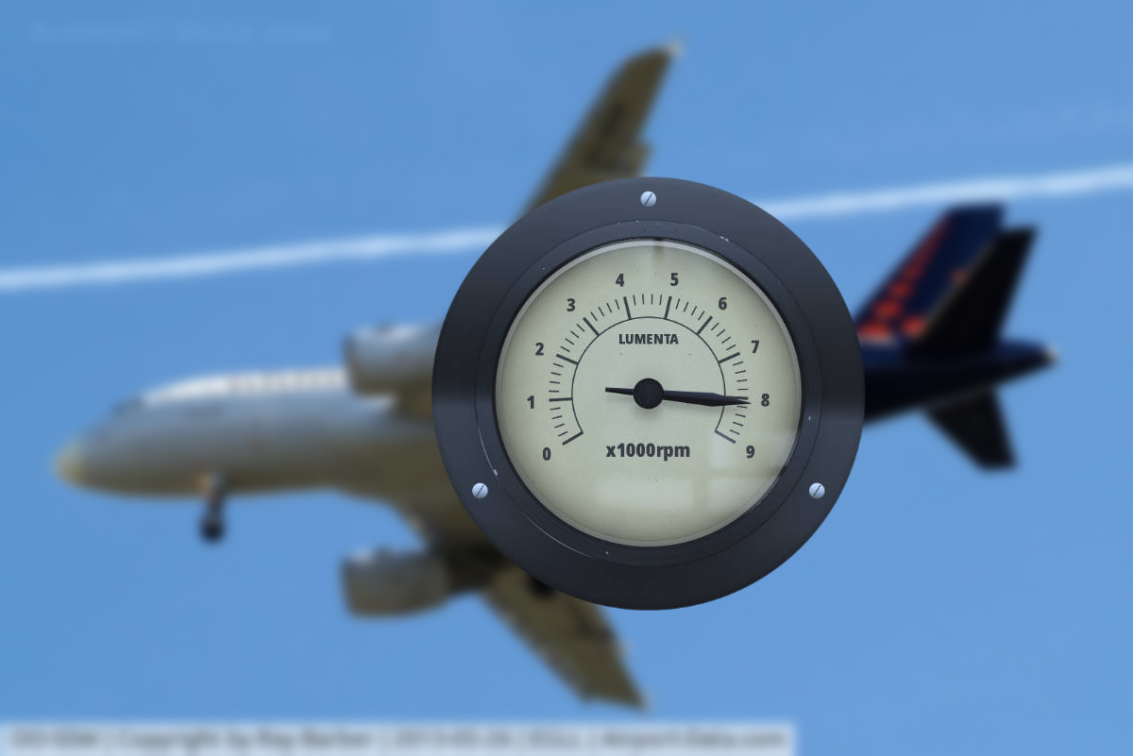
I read 8100,rpm
